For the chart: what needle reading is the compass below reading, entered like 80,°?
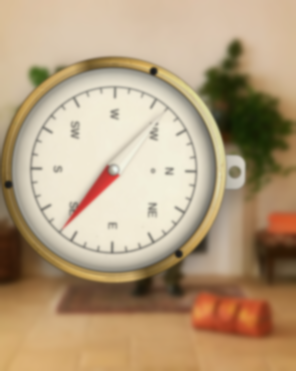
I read 130,°
